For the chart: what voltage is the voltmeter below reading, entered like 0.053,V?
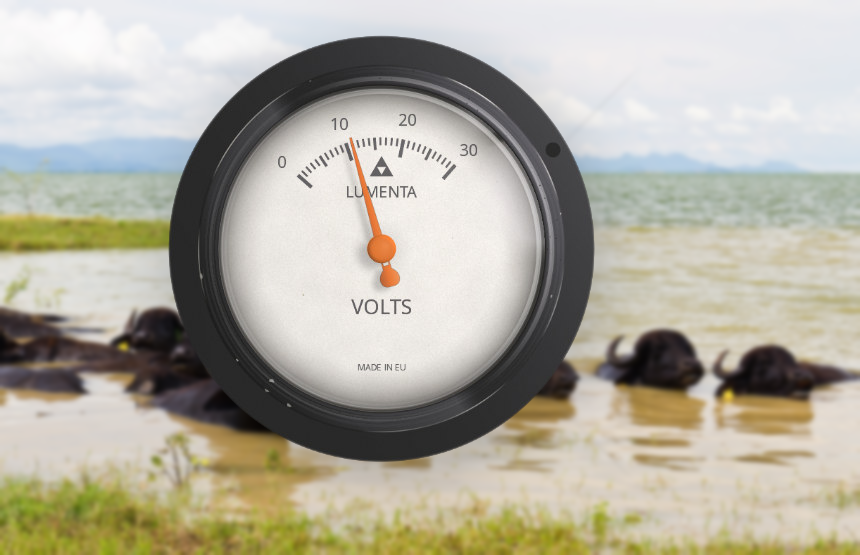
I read 11,V
